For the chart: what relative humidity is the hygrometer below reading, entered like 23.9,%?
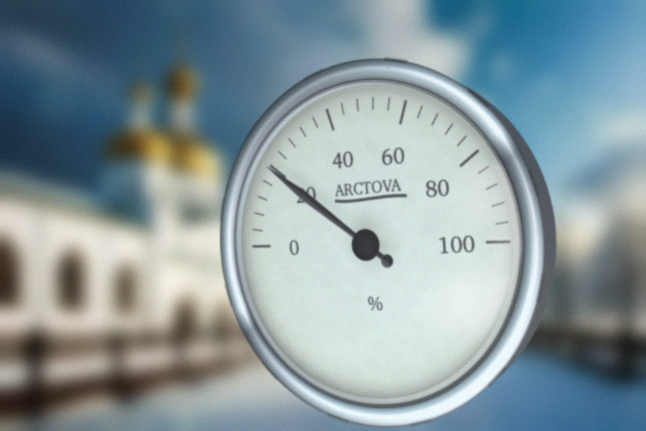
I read 20,%
